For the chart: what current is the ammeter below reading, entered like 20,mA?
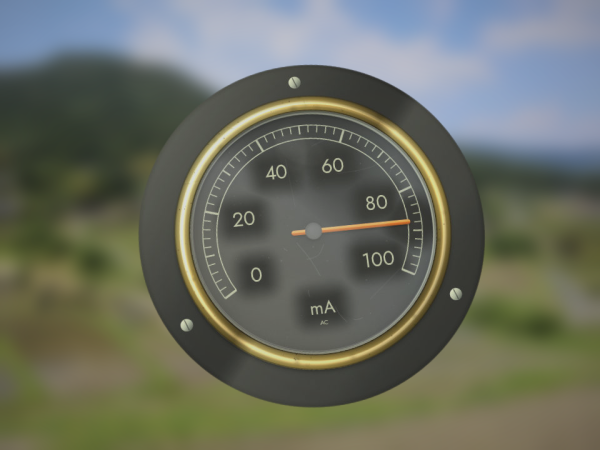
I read 88,mA
